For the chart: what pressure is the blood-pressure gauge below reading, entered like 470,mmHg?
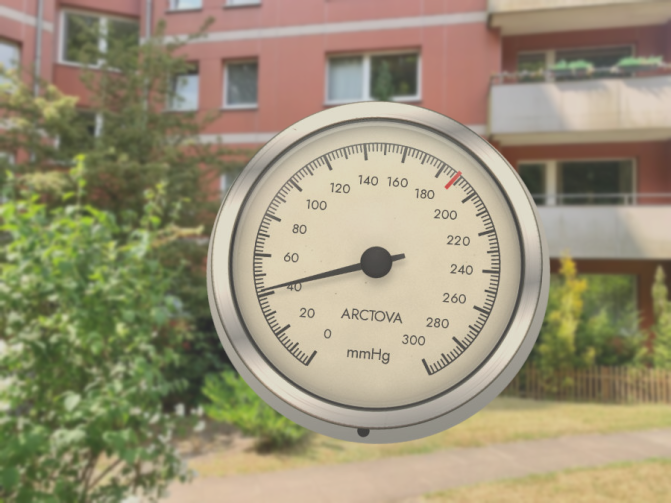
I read 42,mmHg
